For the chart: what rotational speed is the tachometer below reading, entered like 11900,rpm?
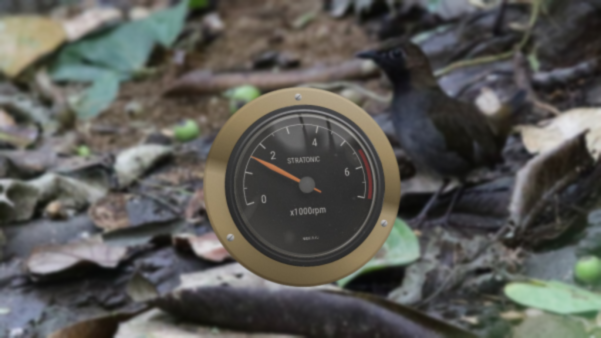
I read 1500,rpm
